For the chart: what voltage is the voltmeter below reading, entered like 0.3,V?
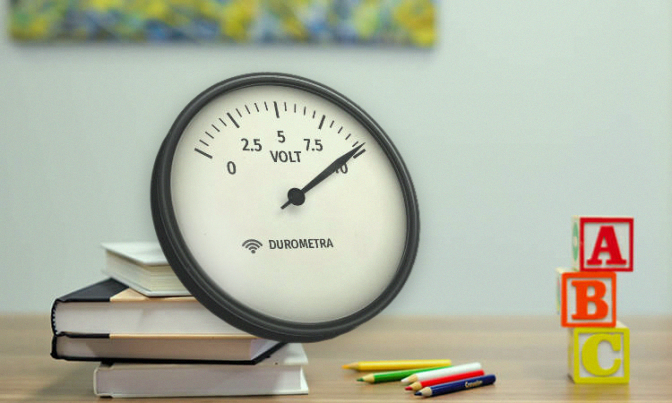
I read 9.75,V
